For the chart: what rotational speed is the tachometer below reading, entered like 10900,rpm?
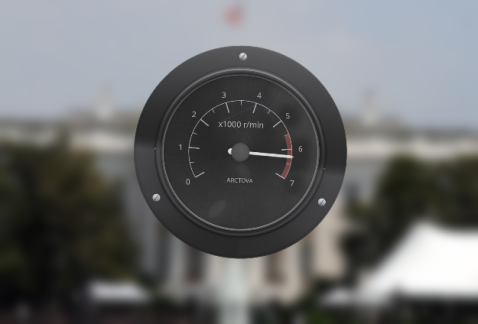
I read 6250,rpm
